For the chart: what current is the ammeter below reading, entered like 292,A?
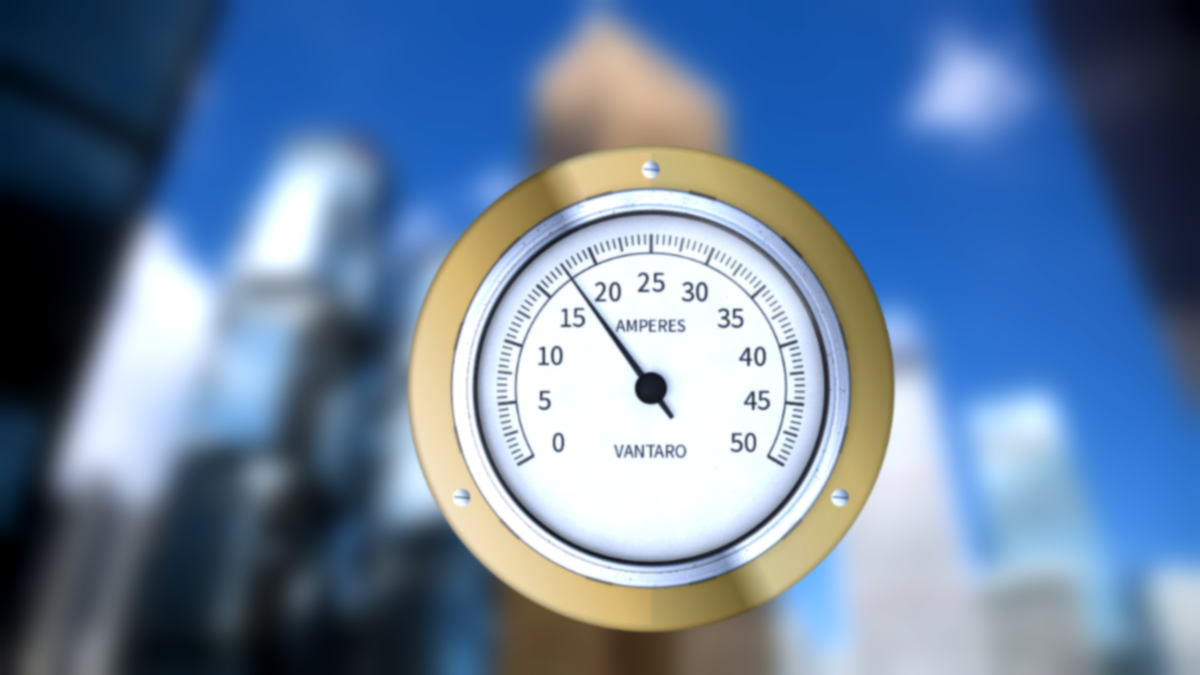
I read 17.5,A
